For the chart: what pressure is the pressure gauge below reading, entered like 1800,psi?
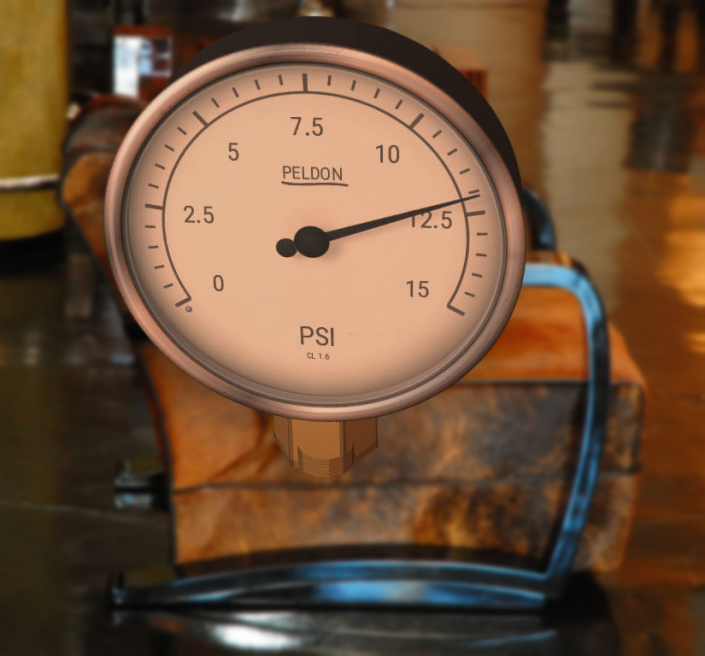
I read 12,psi
